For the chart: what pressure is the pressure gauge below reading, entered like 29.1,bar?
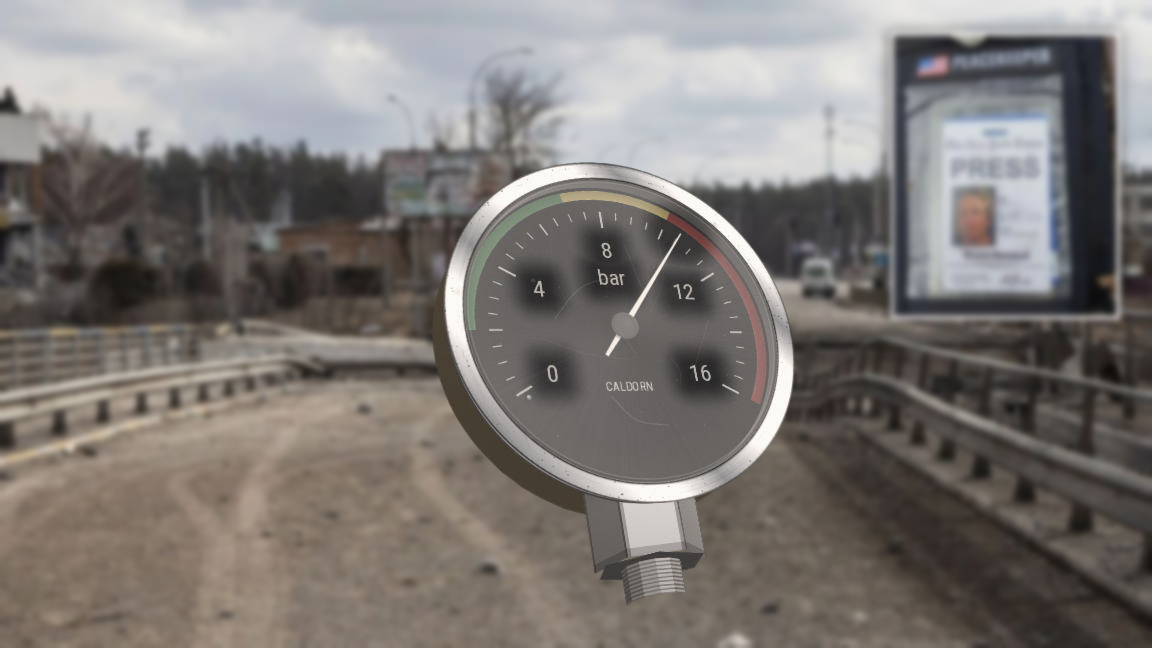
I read 10.5,bar
